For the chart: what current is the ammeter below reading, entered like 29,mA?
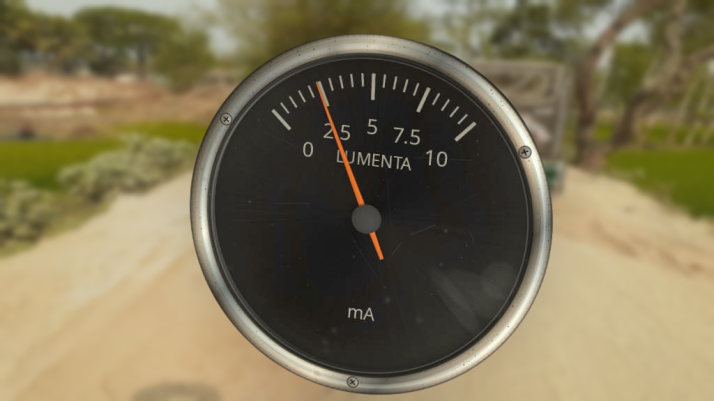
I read 2.5,mA
